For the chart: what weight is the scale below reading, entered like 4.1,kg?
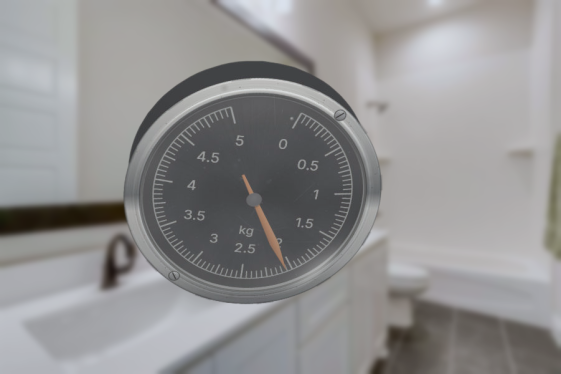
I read 2.05,kg
